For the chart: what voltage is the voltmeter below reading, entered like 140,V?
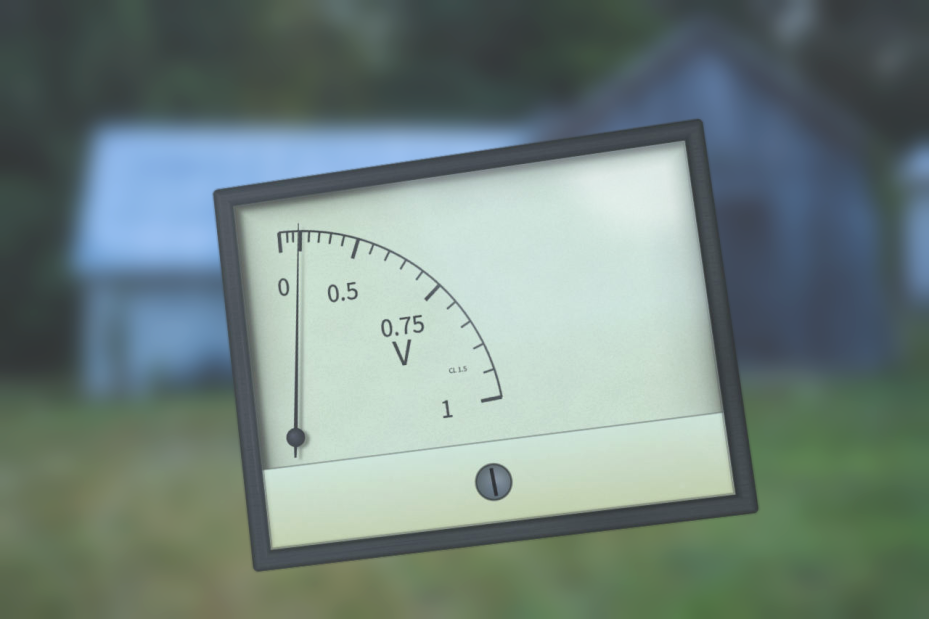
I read 0.25,V
